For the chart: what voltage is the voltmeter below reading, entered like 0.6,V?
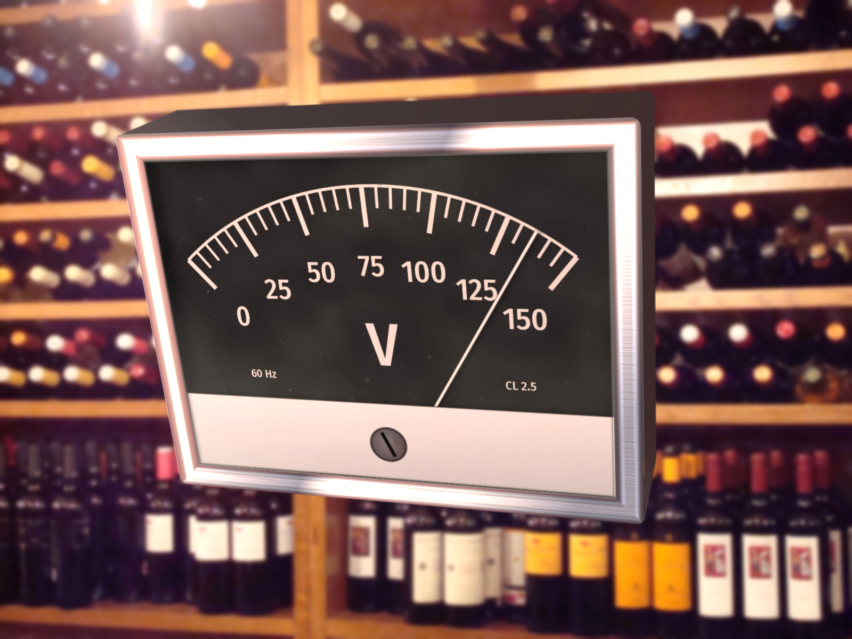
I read 135,V
